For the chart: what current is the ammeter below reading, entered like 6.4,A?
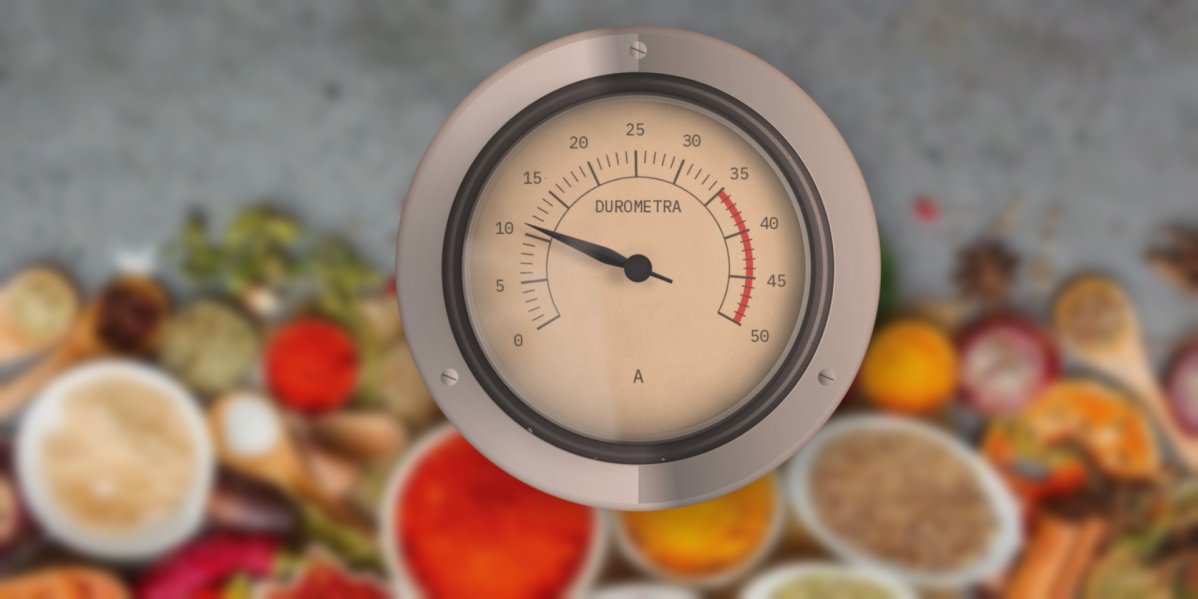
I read 11,A
